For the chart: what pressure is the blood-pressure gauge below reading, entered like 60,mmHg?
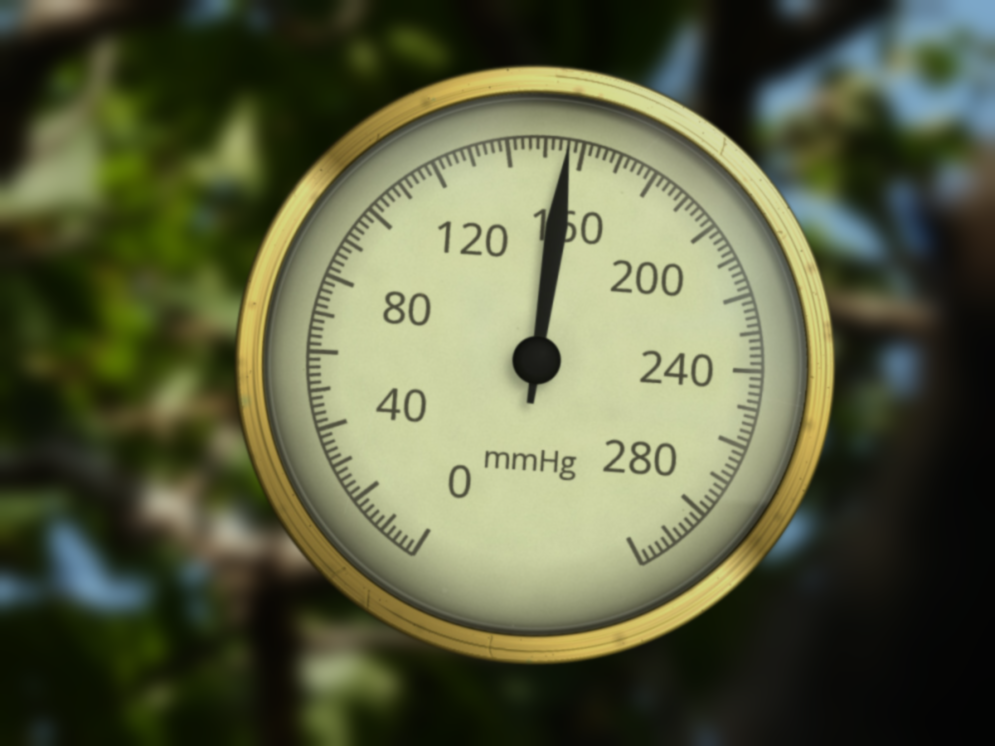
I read 156,mmHg
